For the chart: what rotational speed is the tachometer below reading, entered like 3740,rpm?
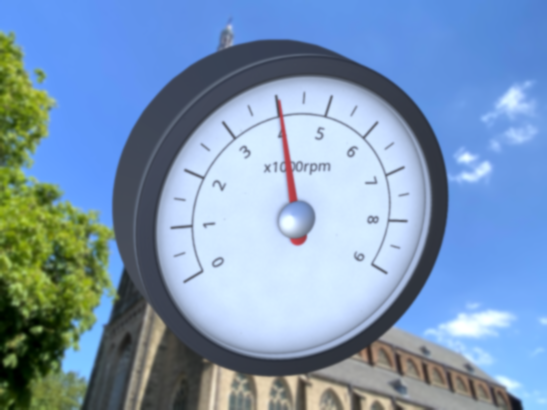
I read 4000,rpm
